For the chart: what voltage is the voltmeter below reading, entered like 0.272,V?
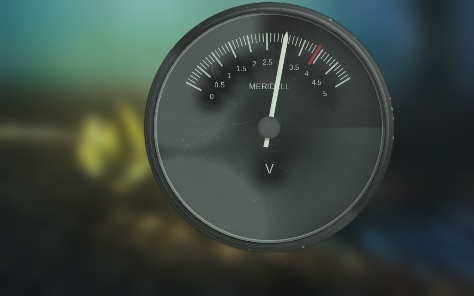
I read 3,V
